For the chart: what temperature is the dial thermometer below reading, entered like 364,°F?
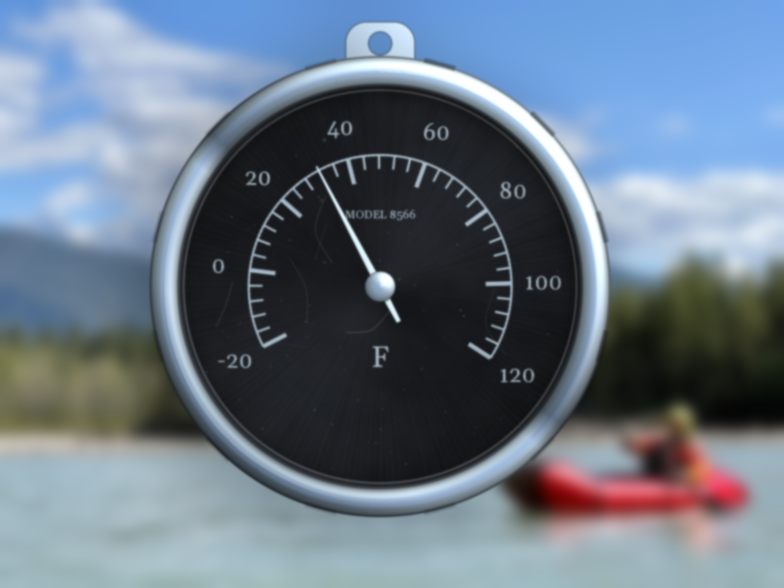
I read 32,°F
